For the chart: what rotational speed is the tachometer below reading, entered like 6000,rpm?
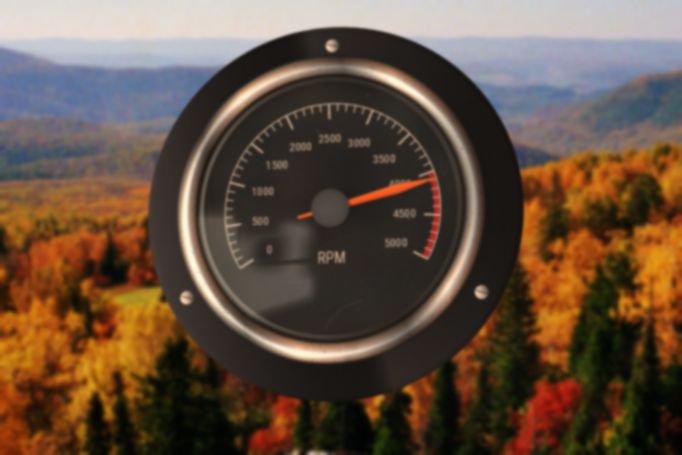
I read 4100,rpm
